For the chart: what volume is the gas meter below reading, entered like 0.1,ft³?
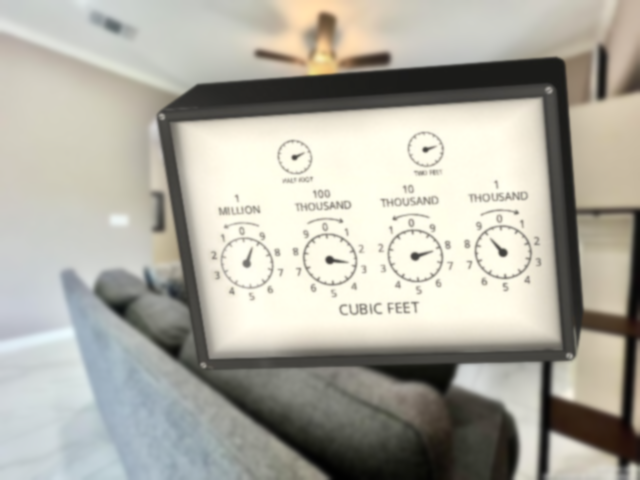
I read 927900,ft³
